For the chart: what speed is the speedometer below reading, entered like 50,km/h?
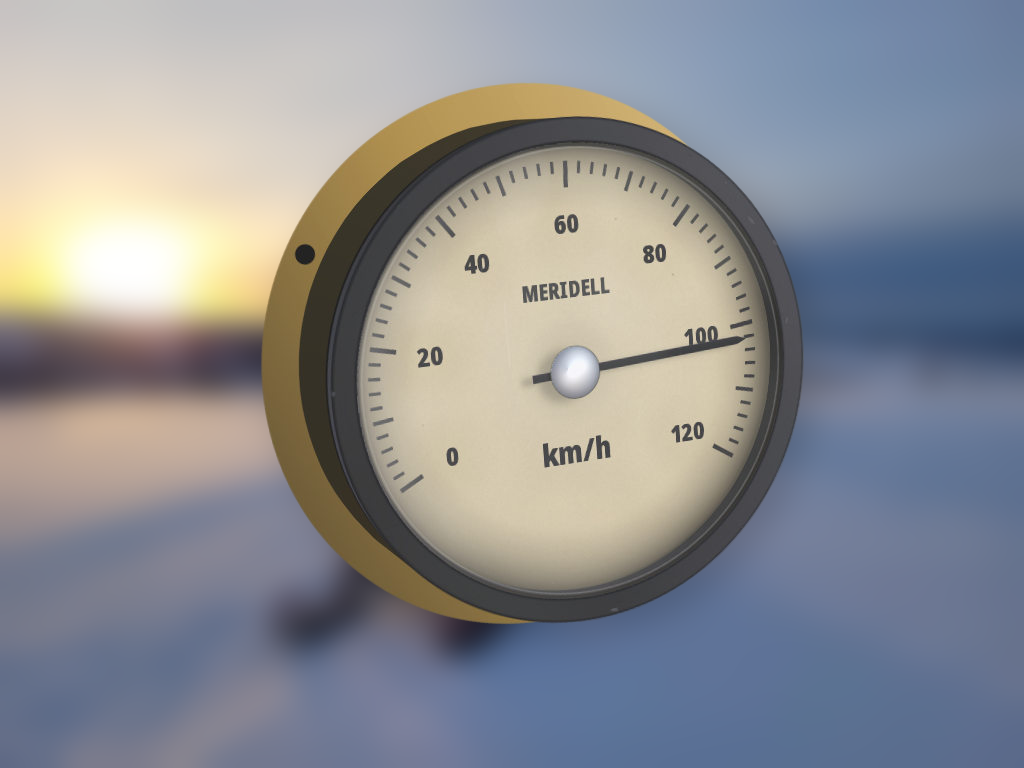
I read 102,km/h
